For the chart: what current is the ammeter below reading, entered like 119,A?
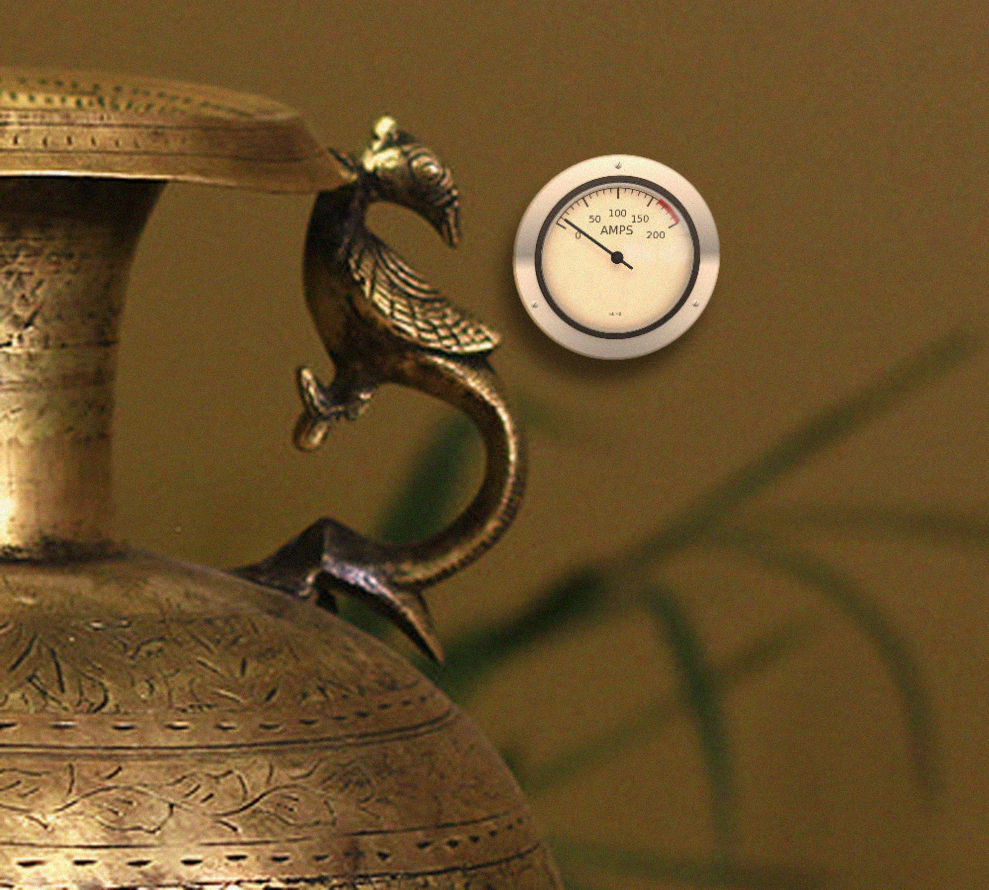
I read 10,A
